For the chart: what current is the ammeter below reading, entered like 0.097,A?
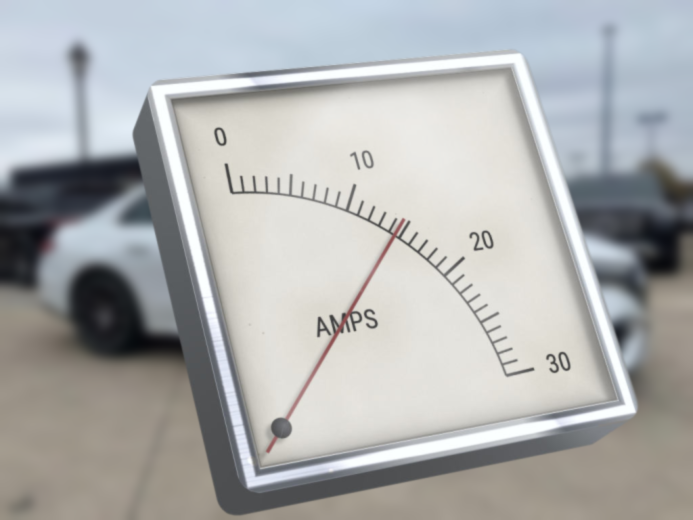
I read 14.5,A
